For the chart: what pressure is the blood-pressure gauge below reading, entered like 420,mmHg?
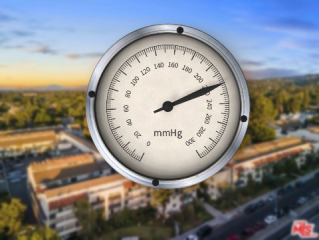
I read 220,mmHg
